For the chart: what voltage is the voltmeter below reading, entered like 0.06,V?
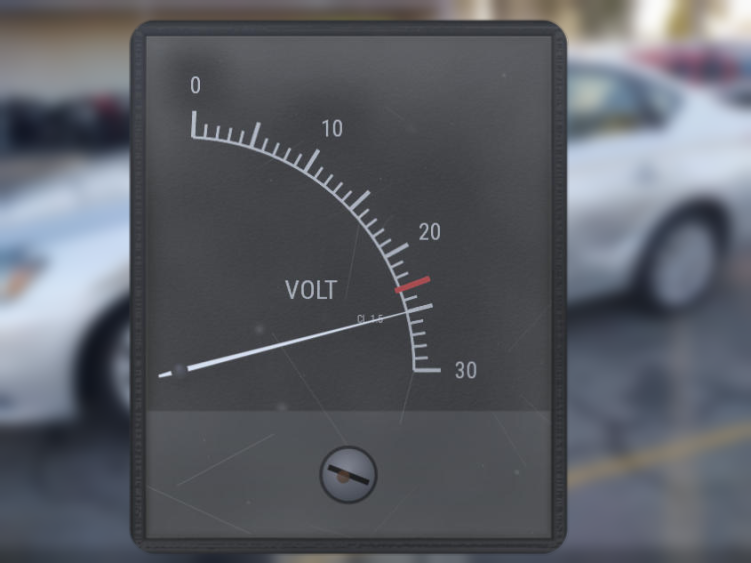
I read 25,V
